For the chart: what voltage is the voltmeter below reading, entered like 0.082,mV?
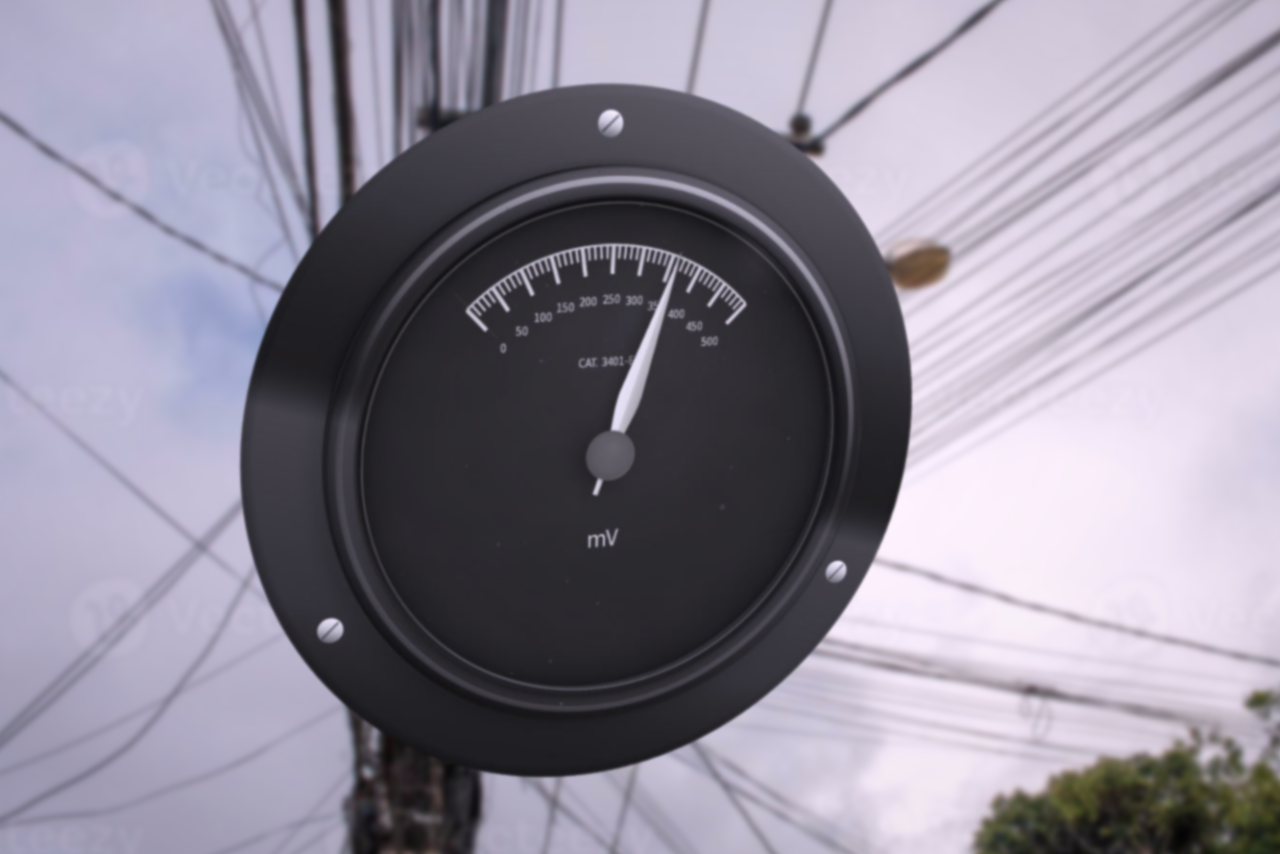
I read 350,mV
